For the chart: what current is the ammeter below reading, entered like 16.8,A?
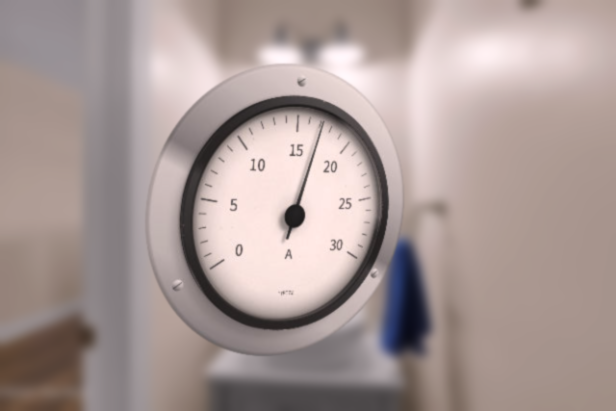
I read 17,A
